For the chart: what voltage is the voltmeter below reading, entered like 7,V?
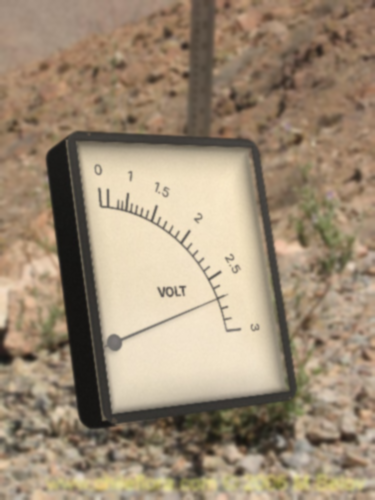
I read 2.7,V
